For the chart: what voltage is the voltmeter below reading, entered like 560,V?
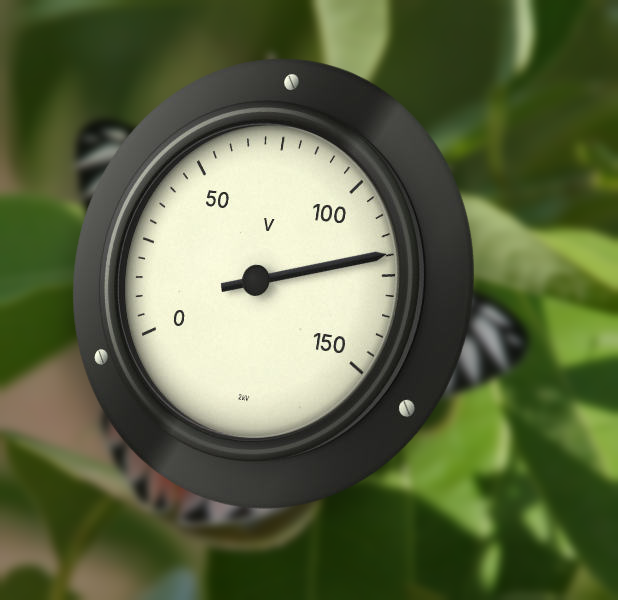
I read 120,V
